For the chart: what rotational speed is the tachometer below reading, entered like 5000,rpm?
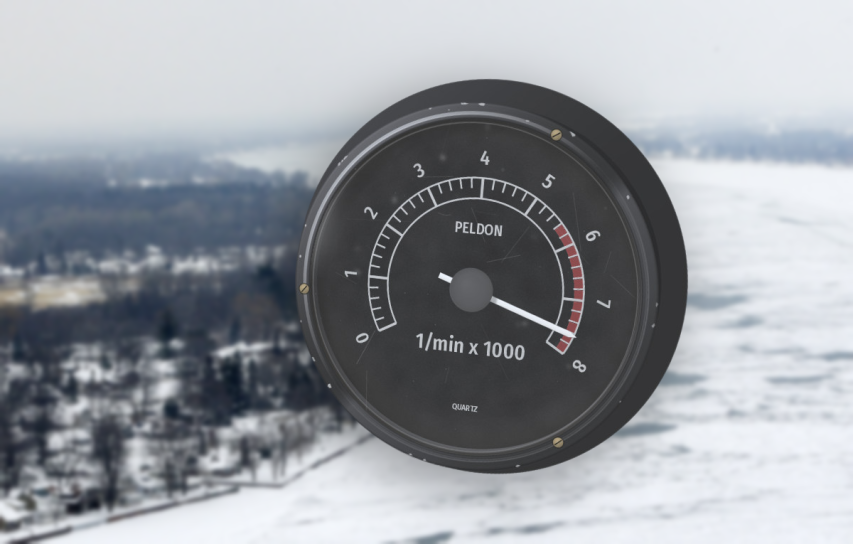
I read 7600,rpm
